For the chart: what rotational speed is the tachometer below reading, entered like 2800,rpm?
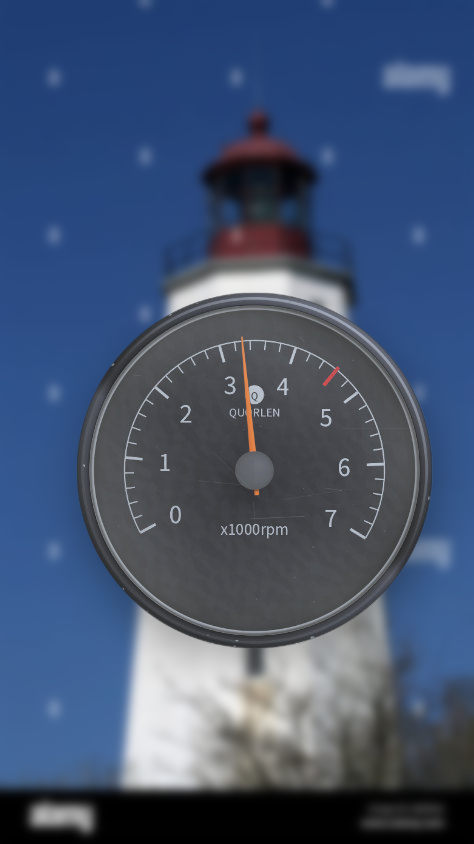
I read 3300,rpm
